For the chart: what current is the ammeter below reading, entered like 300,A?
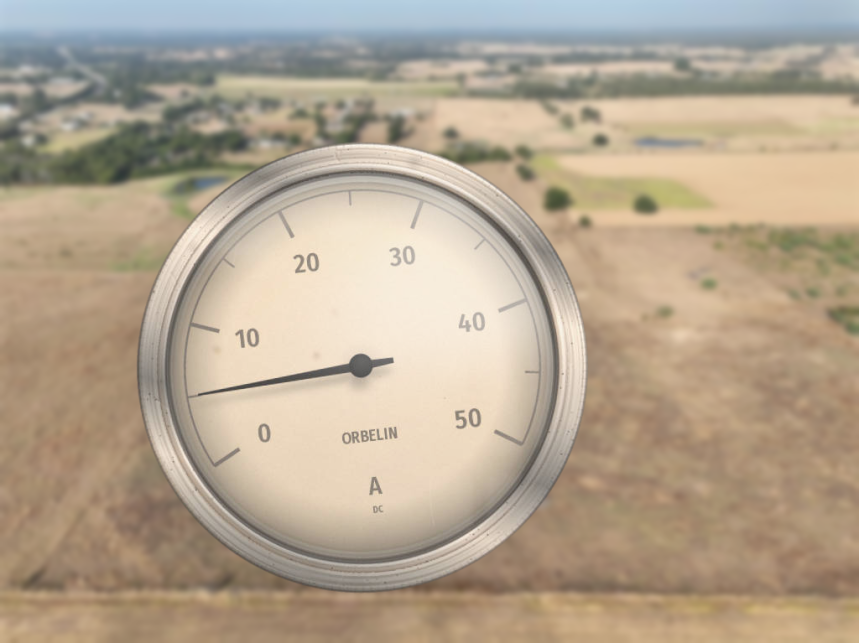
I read 5,A
